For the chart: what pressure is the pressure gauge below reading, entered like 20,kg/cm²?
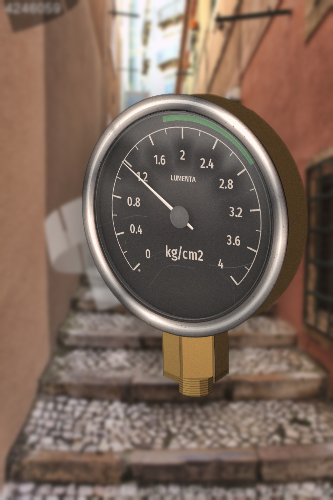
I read 1.2,kg/cm²
